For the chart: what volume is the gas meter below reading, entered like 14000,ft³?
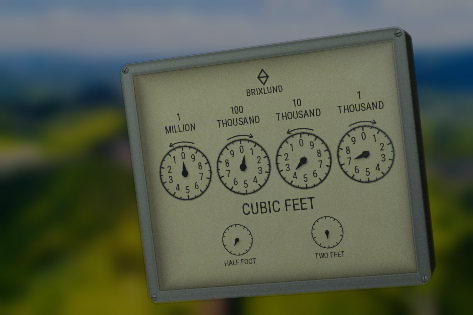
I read 3700,ft³
